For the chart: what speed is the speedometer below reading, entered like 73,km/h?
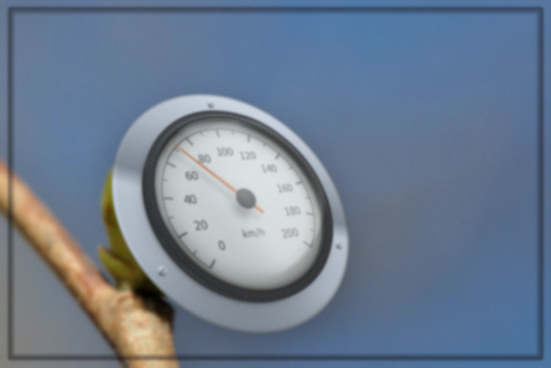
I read 70,km/h
